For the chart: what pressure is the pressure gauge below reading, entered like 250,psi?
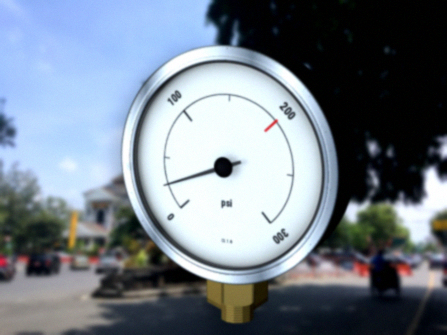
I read 25,psi
